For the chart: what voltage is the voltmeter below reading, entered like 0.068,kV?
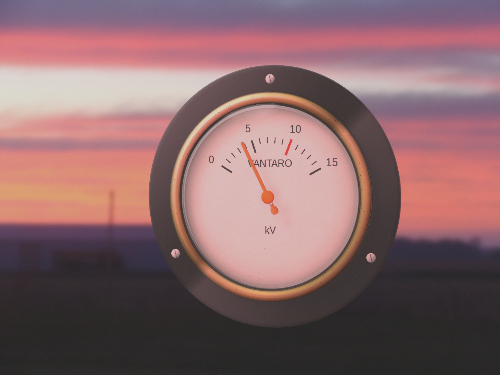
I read 4,kV
